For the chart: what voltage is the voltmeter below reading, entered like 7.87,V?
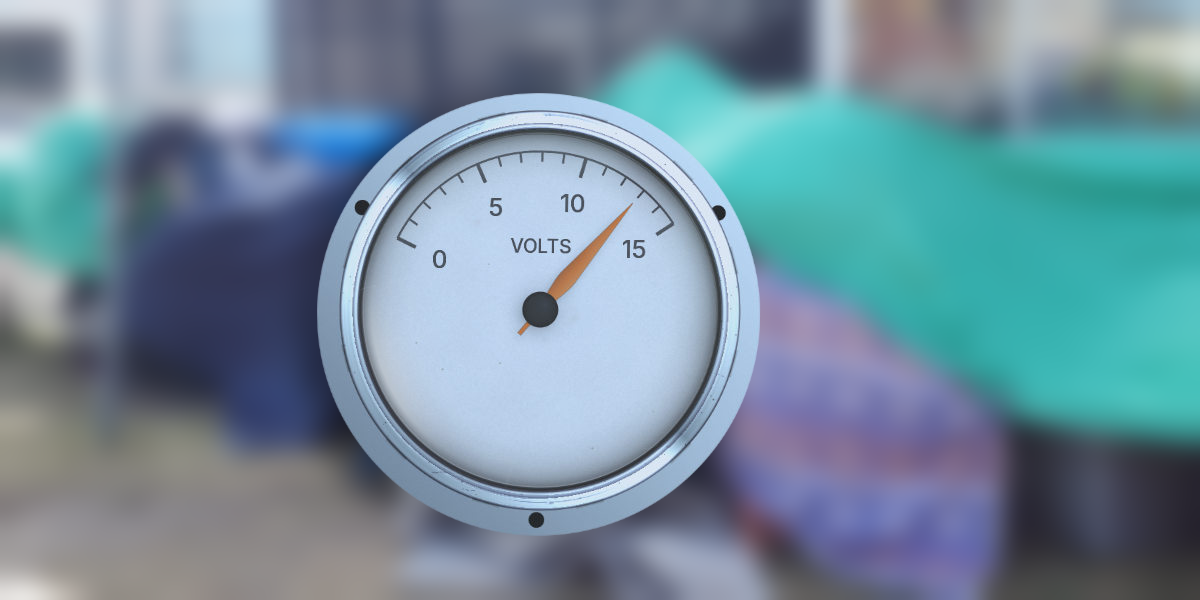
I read 13,V
